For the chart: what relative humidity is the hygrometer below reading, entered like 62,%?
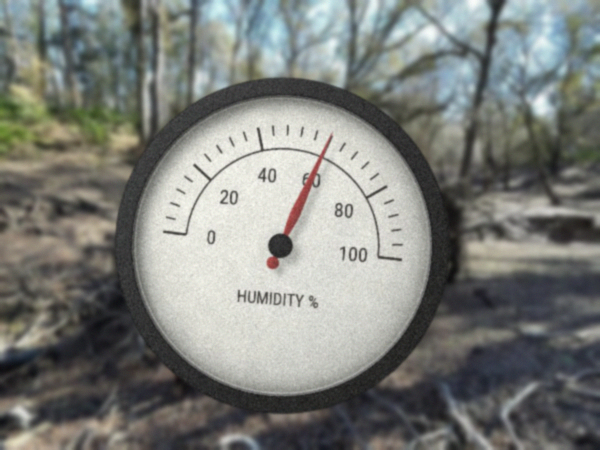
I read 60,%
